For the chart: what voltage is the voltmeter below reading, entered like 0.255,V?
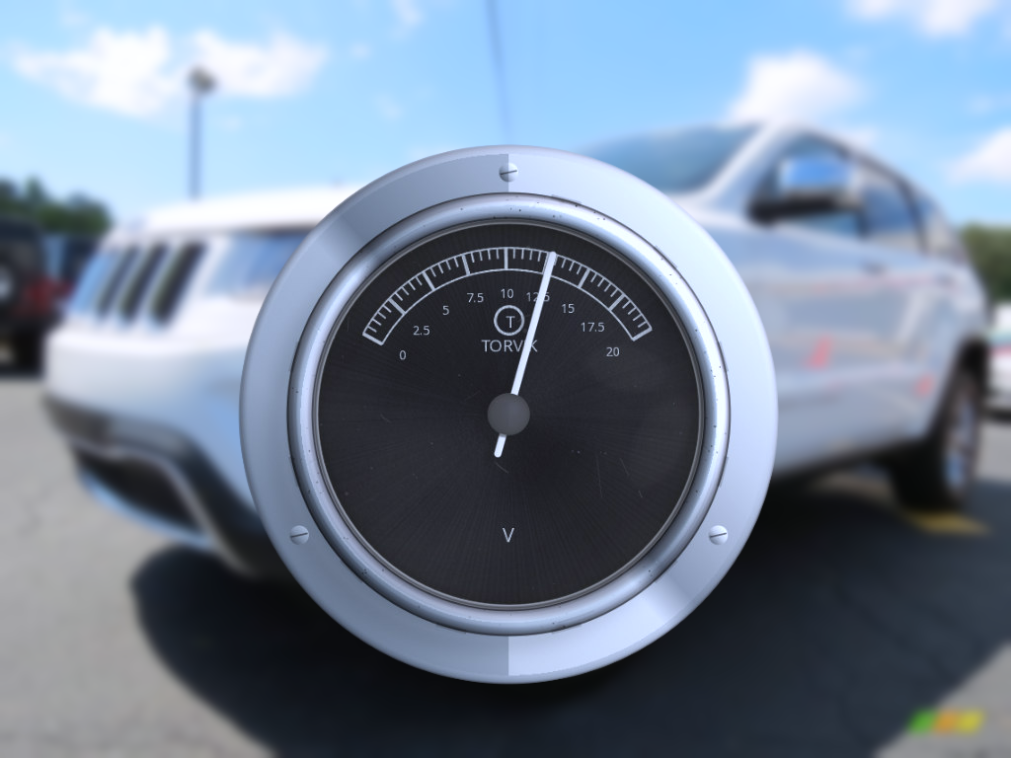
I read 12.75,V
